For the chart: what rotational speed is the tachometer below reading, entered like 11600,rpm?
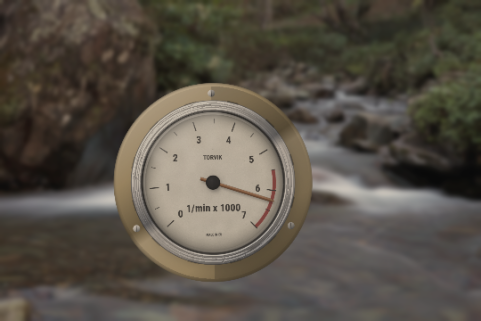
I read 6250,rpm
